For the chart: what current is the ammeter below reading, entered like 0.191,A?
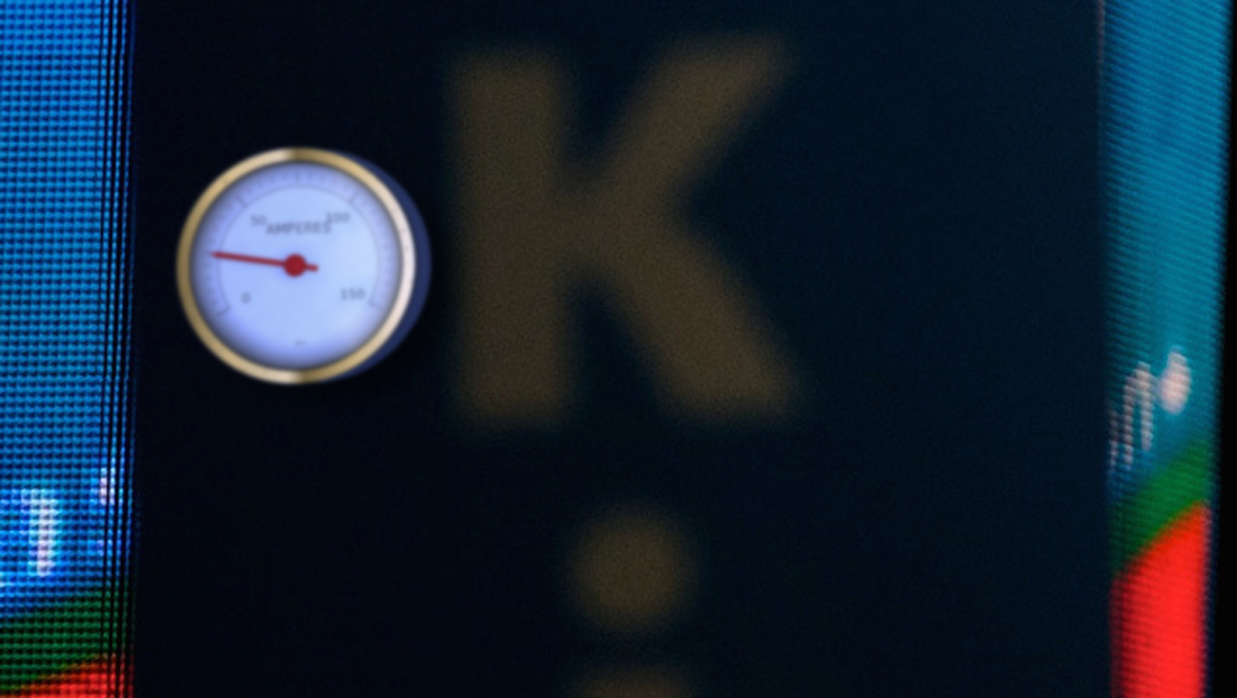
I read 25,A
